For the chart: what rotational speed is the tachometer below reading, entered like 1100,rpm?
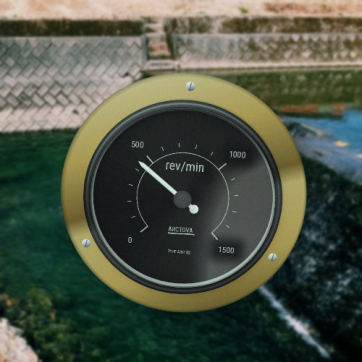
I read 450,rpm
